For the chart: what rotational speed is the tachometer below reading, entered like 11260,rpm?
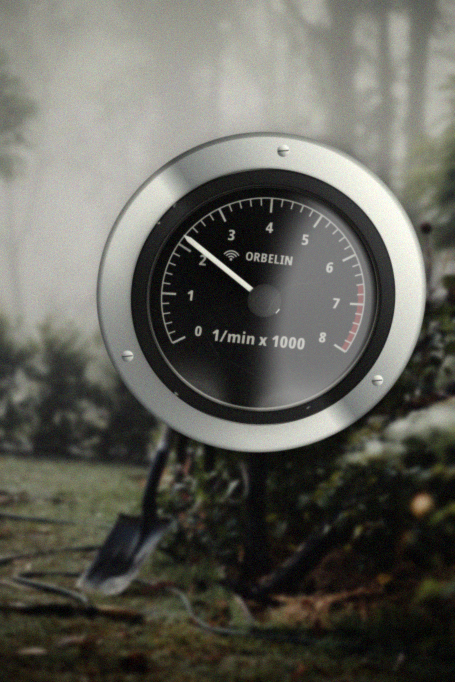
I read 2200,rpm
